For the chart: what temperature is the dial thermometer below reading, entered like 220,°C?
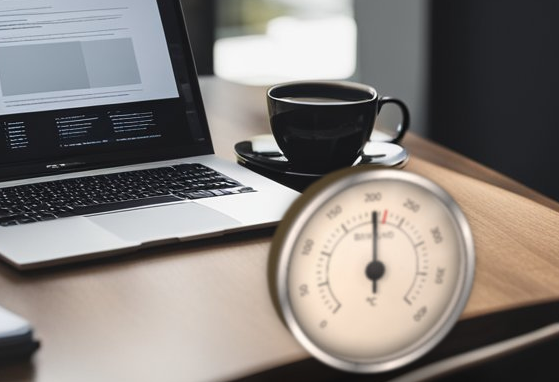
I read 200,°C
